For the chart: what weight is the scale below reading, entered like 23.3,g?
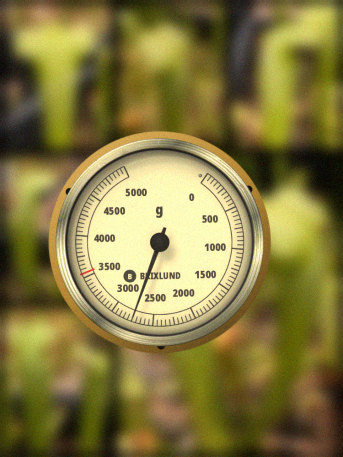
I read 2750,g
